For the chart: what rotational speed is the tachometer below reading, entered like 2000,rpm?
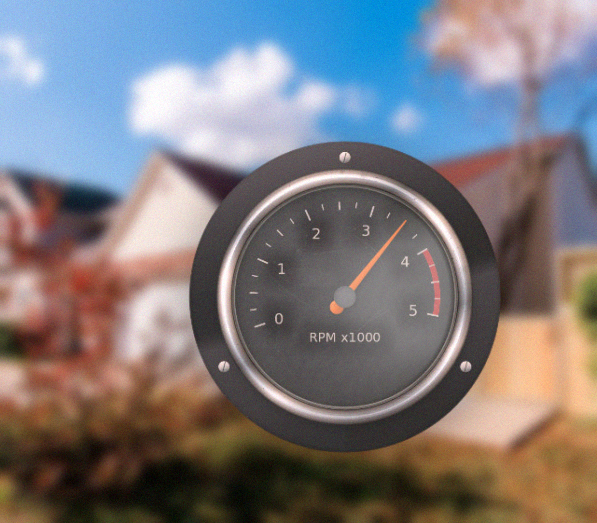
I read 3500,rpm
